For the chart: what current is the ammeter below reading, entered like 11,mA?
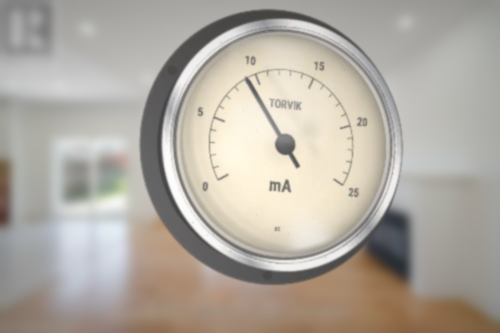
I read 9,mA
